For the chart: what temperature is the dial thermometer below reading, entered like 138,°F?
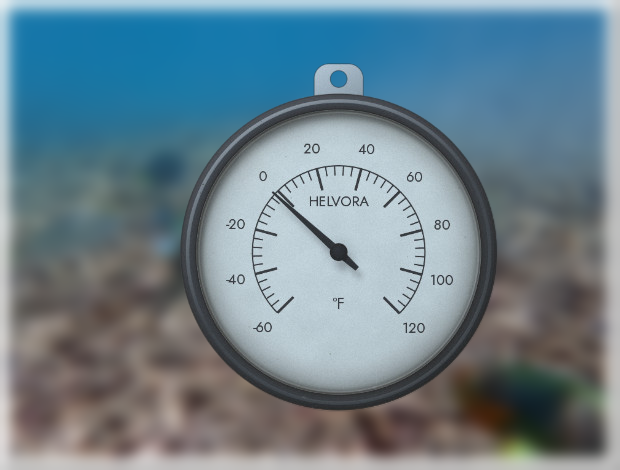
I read -2,°F
